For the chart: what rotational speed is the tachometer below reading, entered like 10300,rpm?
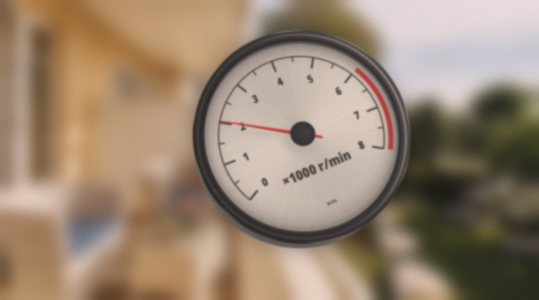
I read 2000,rpm
